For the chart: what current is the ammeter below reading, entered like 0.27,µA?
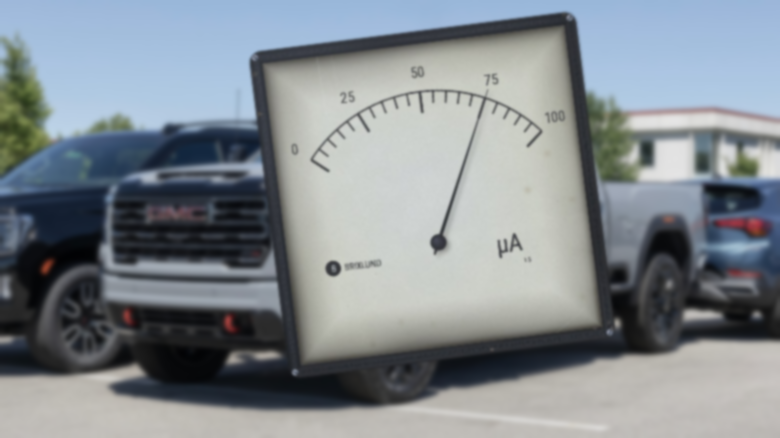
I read 75,µA
